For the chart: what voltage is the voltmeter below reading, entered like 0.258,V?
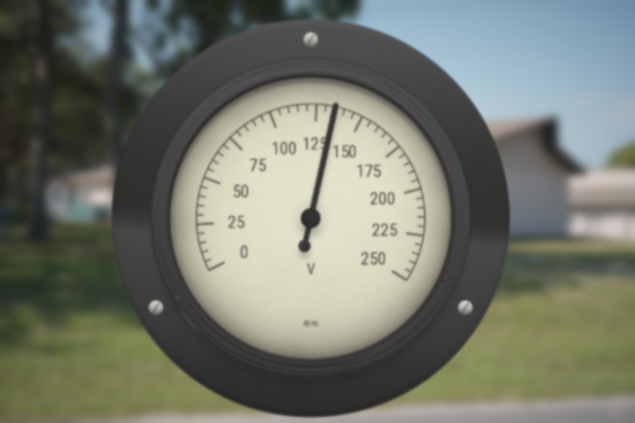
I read 135,V
